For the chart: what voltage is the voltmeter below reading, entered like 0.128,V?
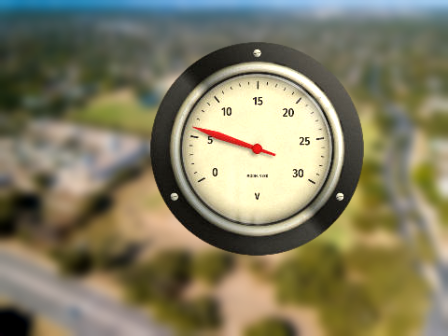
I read 6,V
